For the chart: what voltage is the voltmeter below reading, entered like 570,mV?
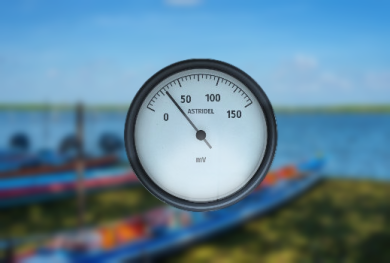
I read 30,mV
